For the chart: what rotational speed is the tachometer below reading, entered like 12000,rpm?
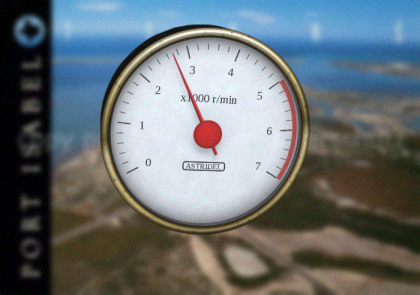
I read 2700,rpm
